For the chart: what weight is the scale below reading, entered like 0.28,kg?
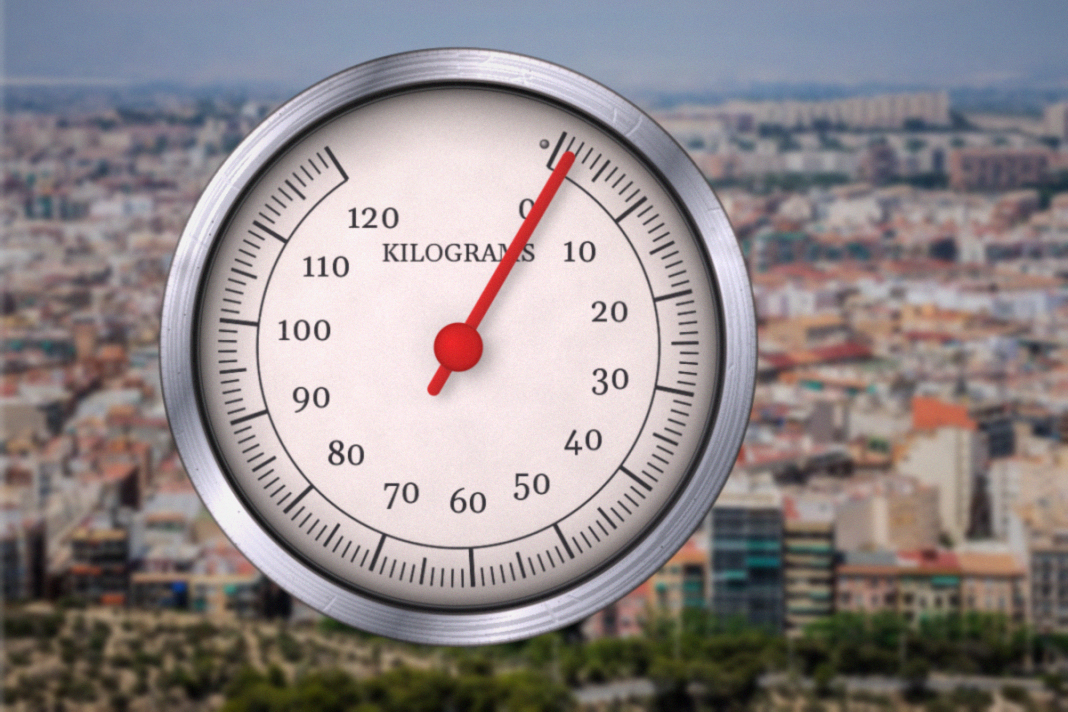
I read 1.5,kg
